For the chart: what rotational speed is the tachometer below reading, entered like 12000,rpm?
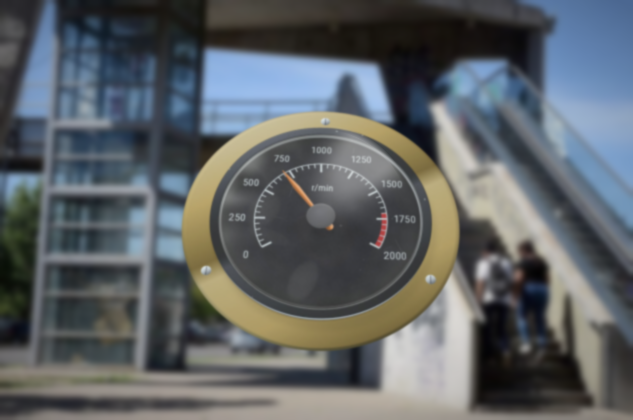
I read 700,rpm
